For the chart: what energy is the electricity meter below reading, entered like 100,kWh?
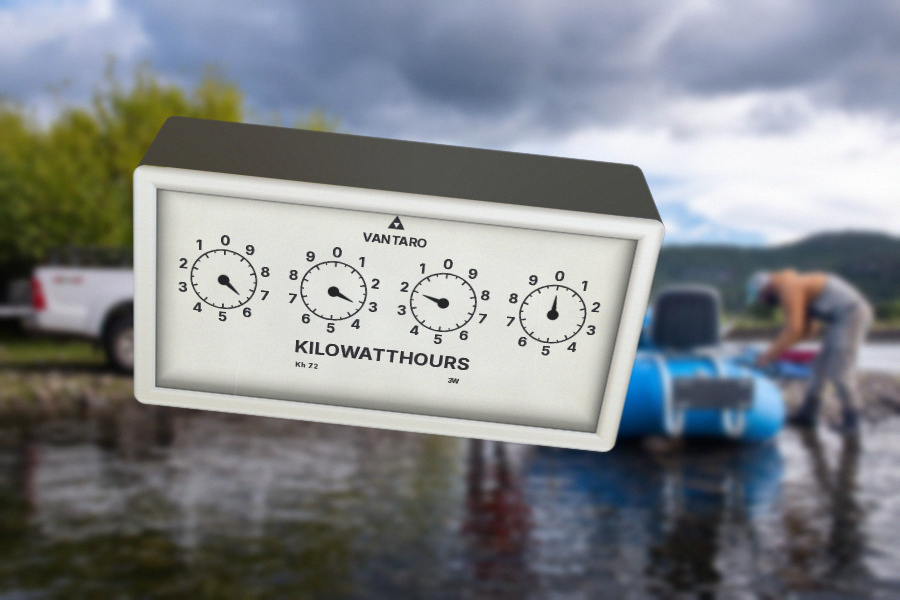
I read 6320,kWh
